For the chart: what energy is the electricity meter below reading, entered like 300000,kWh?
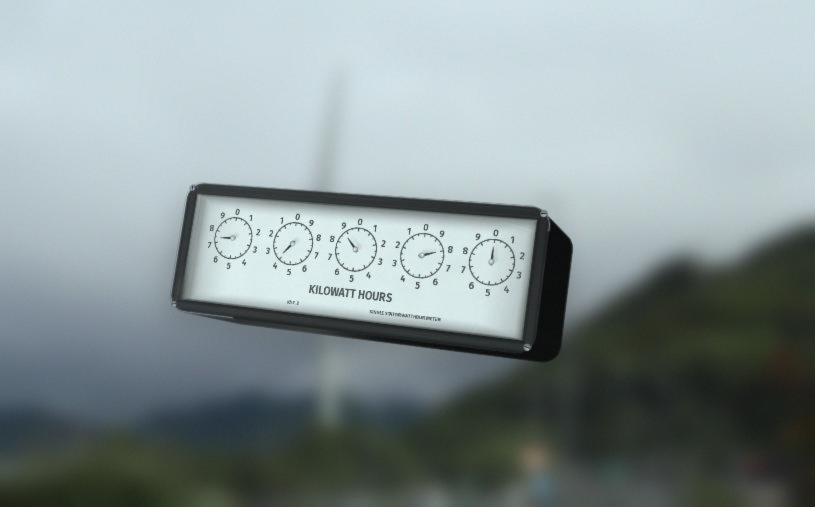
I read 73880,kWh
